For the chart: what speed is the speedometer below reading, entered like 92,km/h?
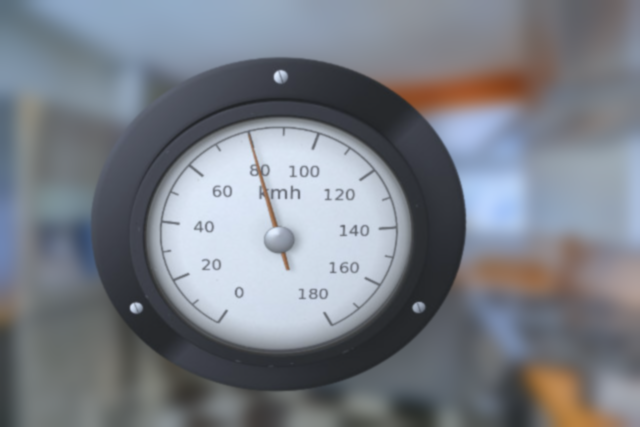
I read 80,km/h
